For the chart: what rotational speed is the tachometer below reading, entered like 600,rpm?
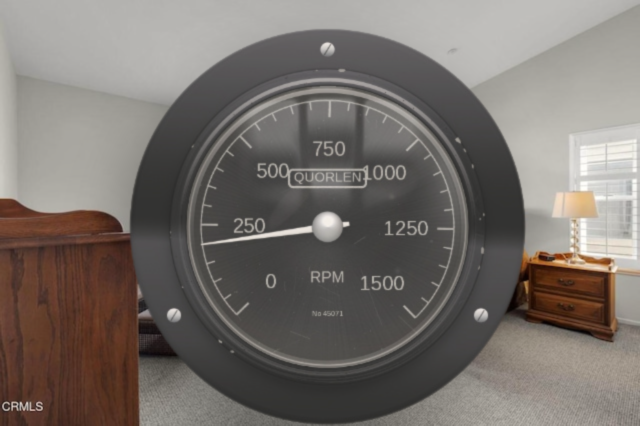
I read 200,rpm
